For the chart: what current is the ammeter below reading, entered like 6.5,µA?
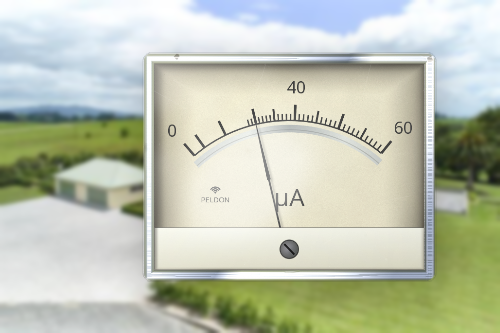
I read 30,µA
